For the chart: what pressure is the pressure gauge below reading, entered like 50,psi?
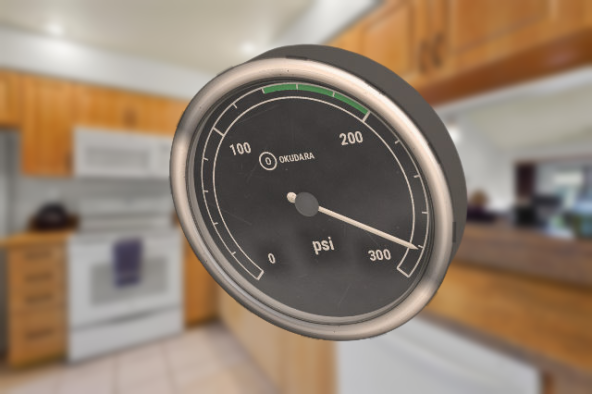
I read 280,psi
